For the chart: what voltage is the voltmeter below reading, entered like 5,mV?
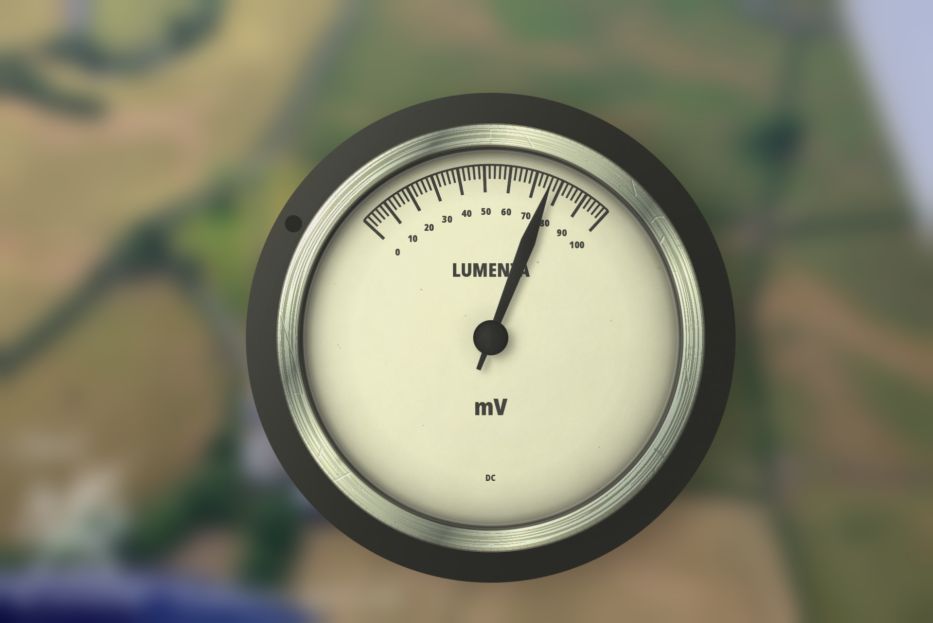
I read 76,mV
